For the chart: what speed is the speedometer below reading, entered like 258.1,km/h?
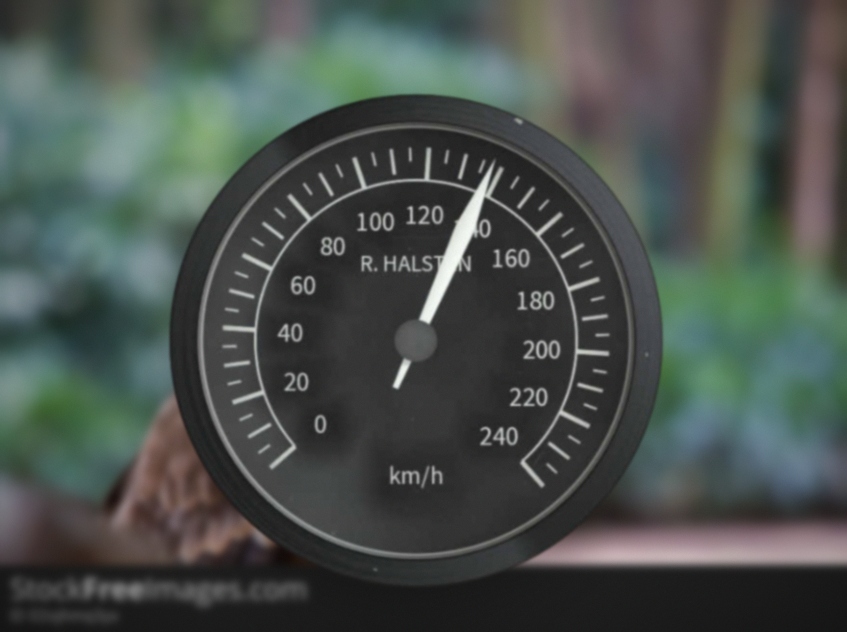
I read 137.5,km/h
